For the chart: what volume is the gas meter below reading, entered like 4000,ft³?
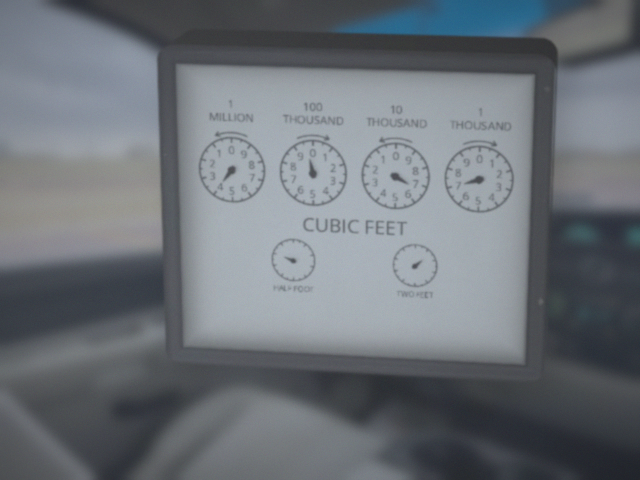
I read 396700,ft³
